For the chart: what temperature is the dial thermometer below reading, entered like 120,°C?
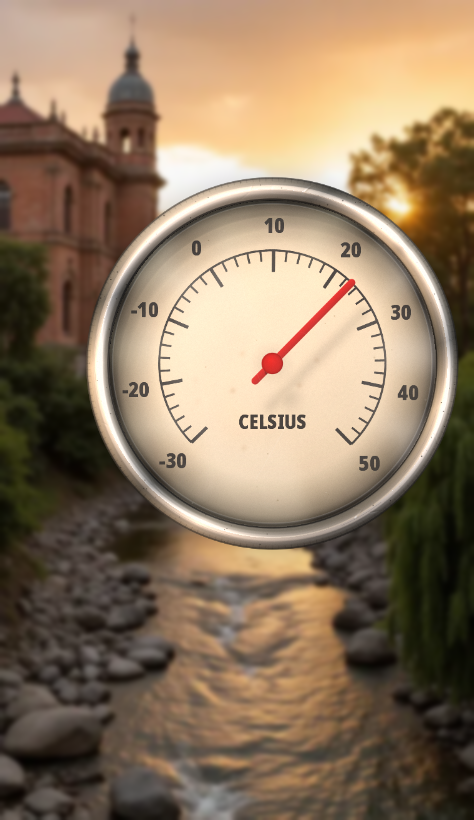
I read 23,°C
